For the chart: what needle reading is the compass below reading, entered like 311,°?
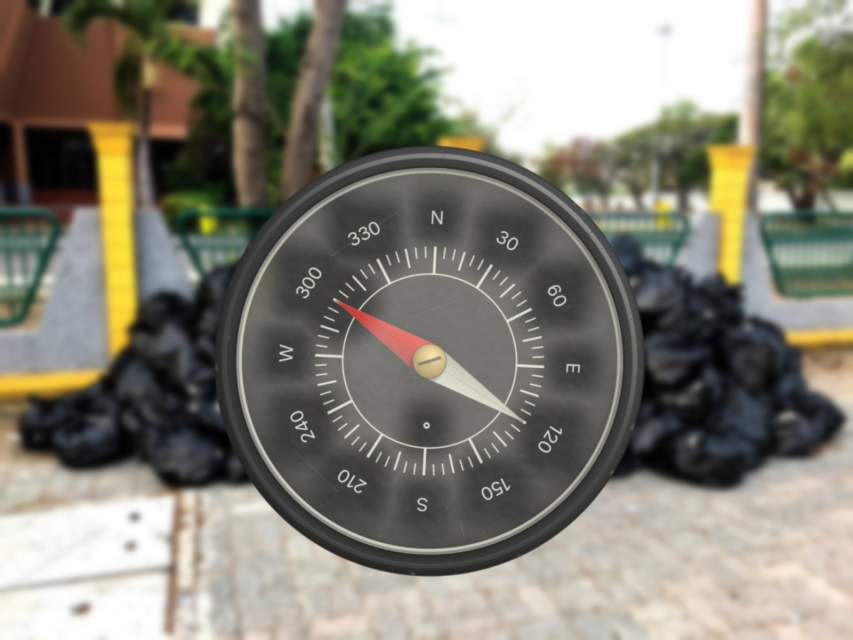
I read 300,°
